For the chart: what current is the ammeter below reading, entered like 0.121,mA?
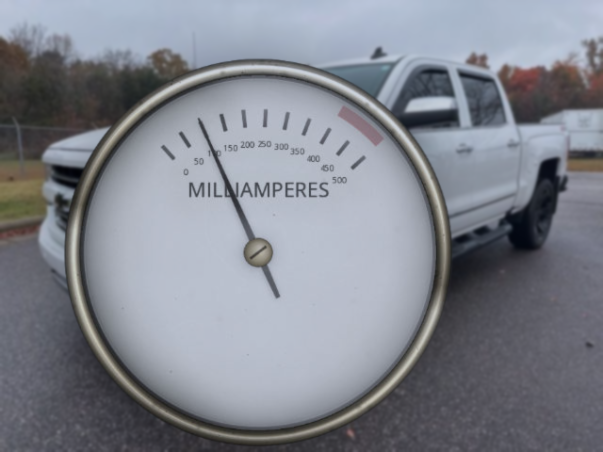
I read 100,mA
